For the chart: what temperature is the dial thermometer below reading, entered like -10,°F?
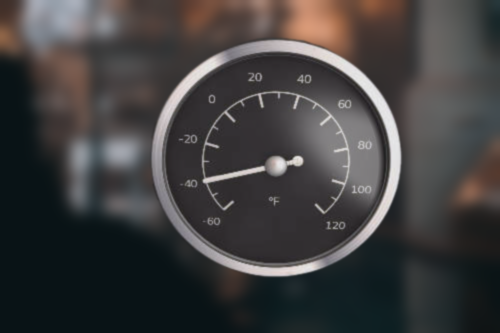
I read -40,°F
